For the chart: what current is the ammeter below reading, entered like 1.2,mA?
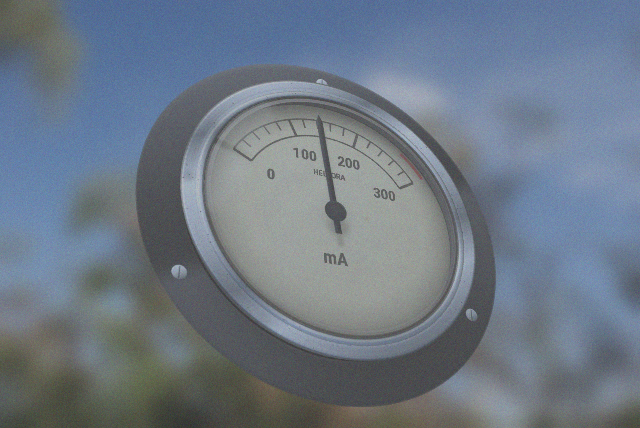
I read 140,mA
